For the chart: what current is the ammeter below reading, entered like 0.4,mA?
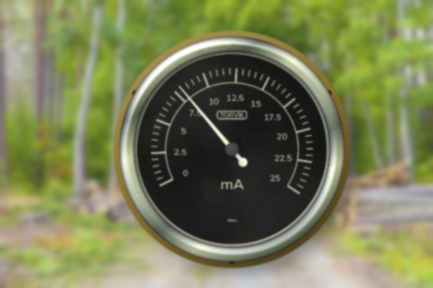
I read 8,mA
